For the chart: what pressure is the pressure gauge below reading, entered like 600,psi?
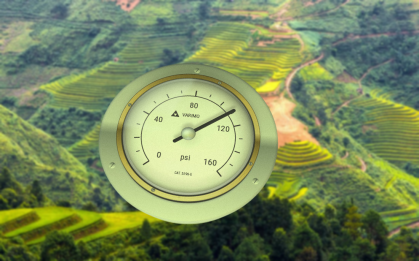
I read 110,psi
